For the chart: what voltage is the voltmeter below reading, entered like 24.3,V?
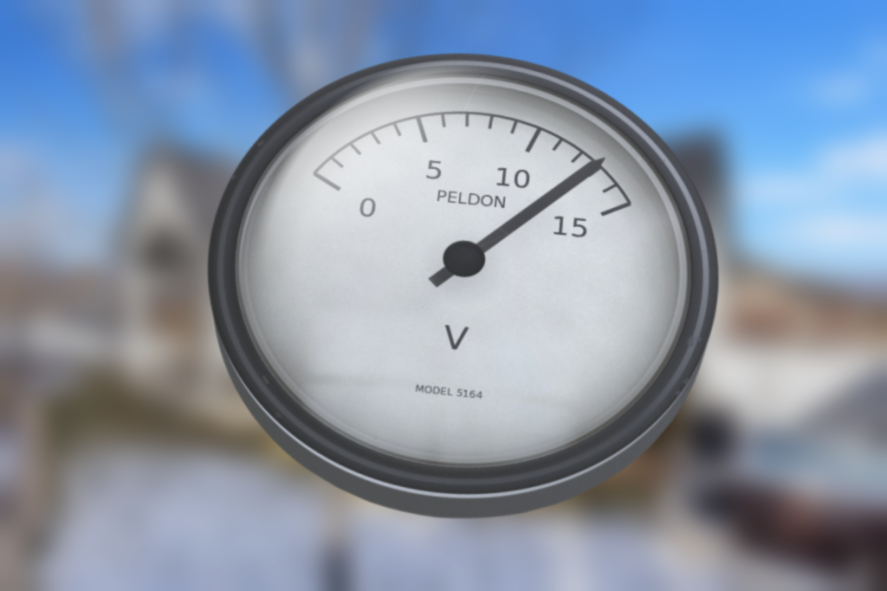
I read 13,V
